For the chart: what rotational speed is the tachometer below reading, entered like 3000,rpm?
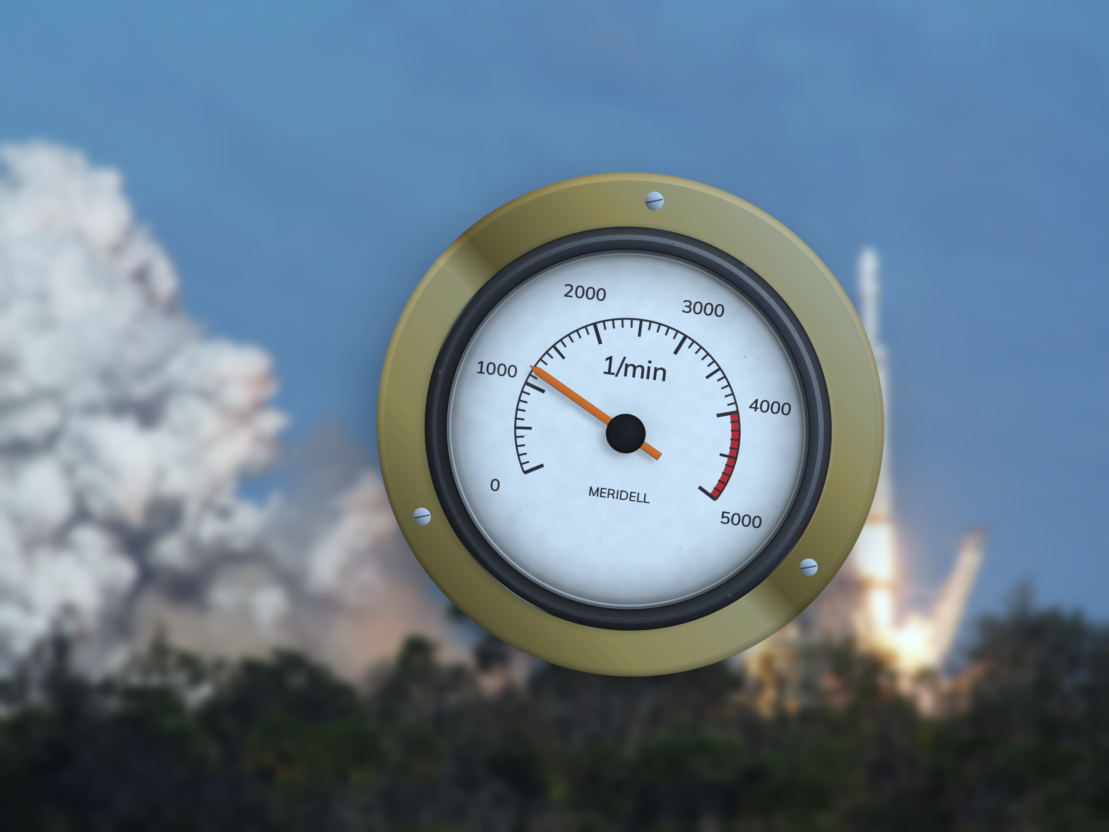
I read 1200,rpm
